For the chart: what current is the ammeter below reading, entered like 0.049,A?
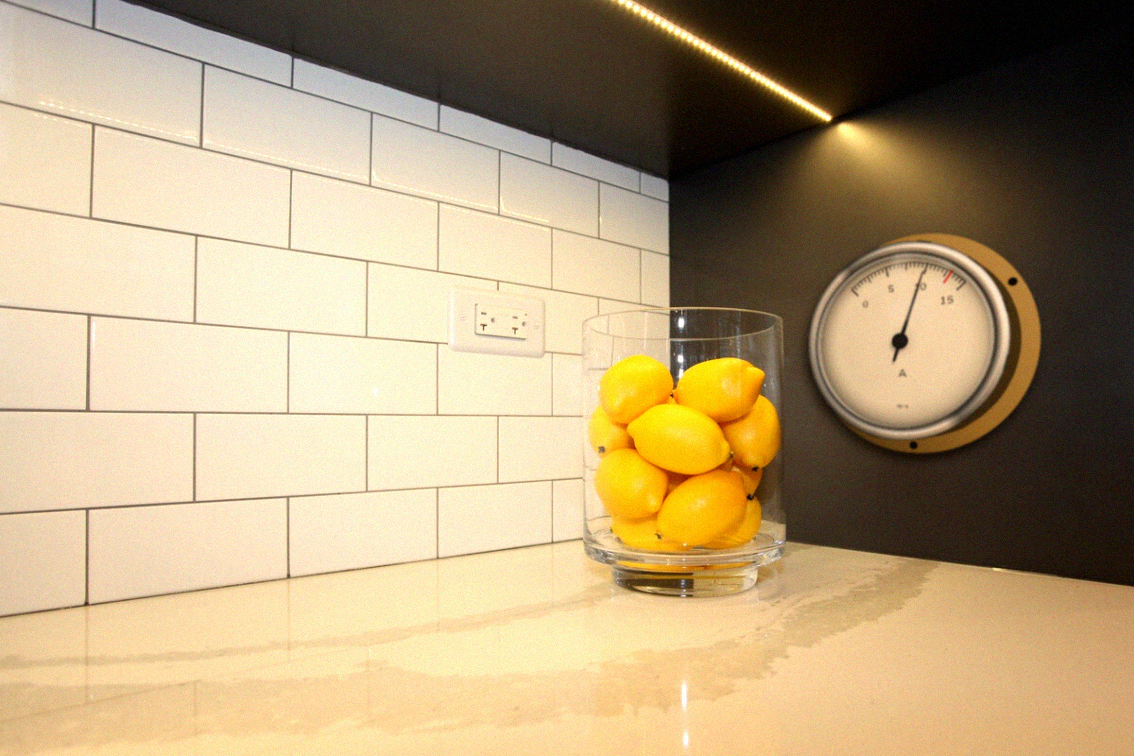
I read 10,A
